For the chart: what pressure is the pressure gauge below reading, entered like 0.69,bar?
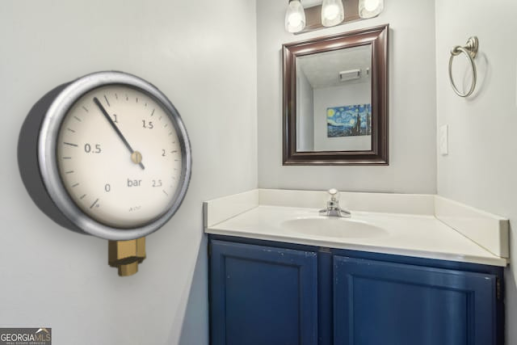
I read 0.9,bar
